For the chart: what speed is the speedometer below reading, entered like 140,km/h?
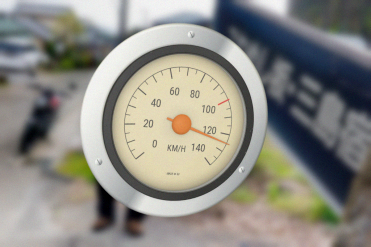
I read 125,km/h
